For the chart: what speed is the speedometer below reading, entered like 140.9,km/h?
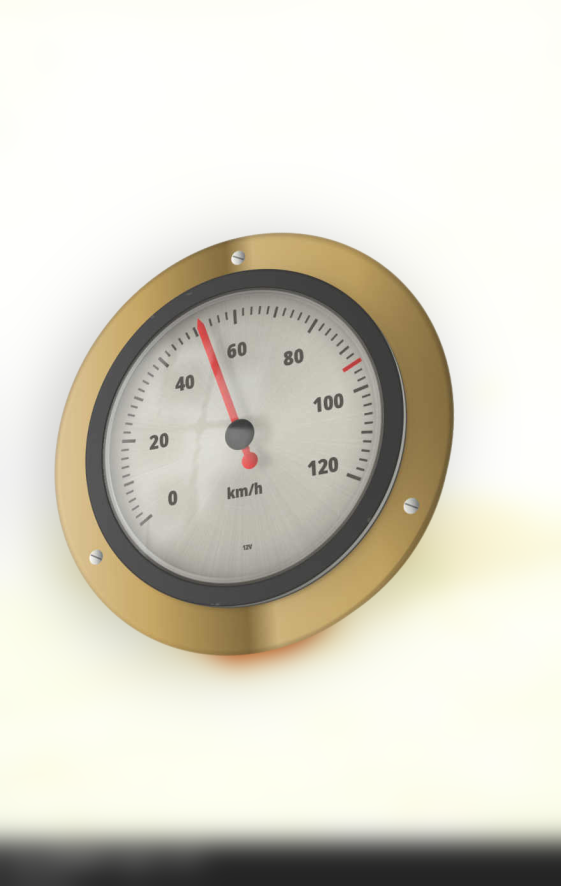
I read 52,km/h
